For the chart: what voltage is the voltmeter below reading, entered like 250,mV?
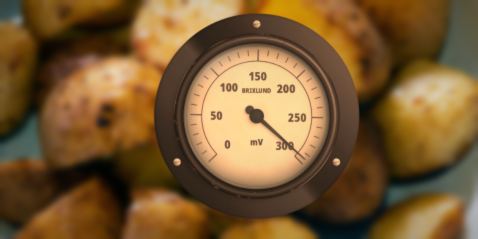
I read 295,mV
